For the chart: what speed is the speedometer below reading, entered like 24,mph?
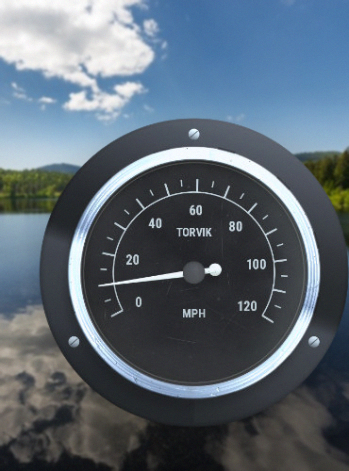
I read 10,mph
